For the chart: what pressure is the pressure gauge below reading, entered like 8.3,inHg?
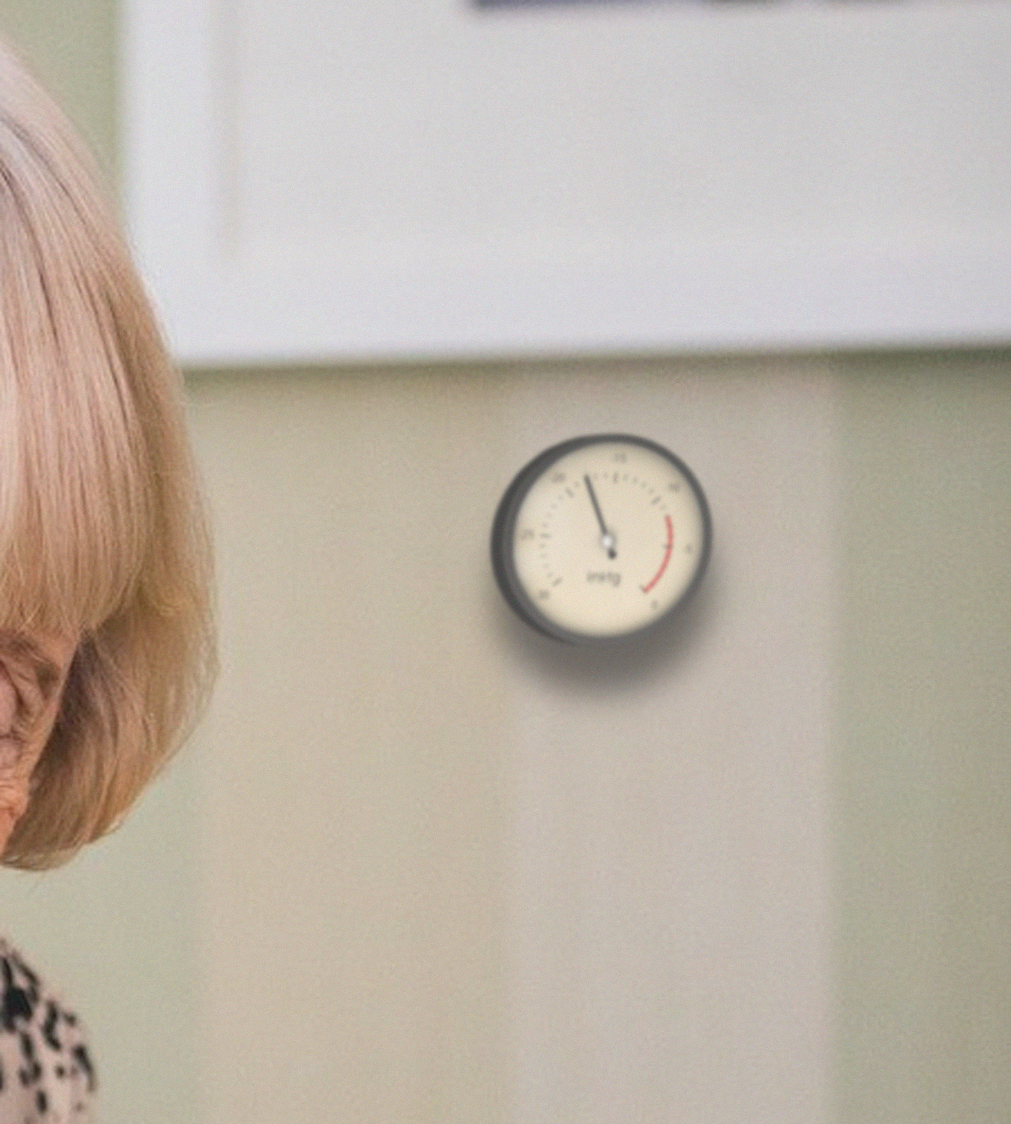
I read -18,inHg
